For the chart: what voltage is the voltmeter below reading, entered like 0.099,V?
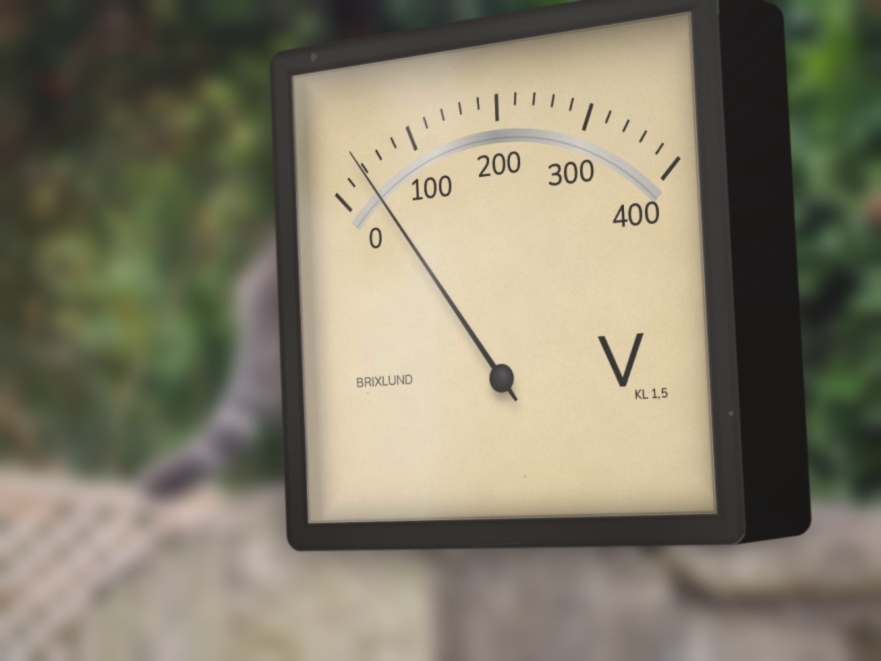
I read 40,V
